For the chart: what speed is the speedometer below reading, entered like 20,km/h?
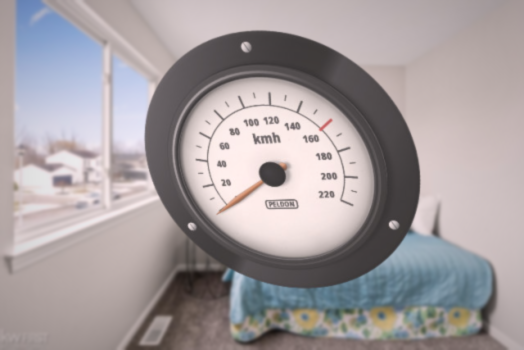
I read 0,km/h
